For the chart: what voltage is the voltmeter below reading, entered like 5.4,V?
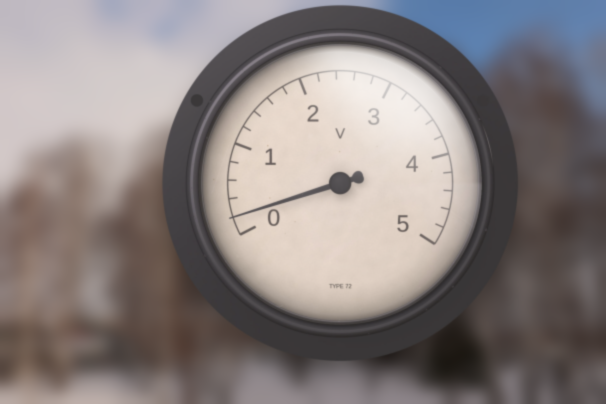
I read 0.2,V
